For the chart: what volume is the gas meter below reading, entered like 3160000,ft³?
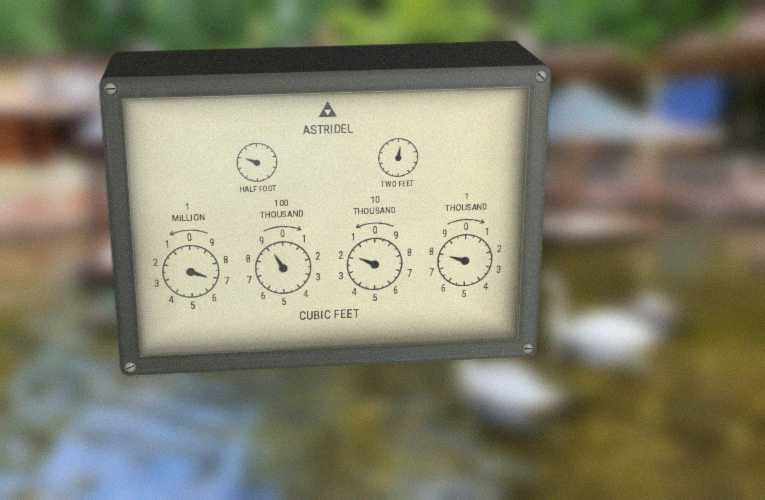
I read 691800,ft³
